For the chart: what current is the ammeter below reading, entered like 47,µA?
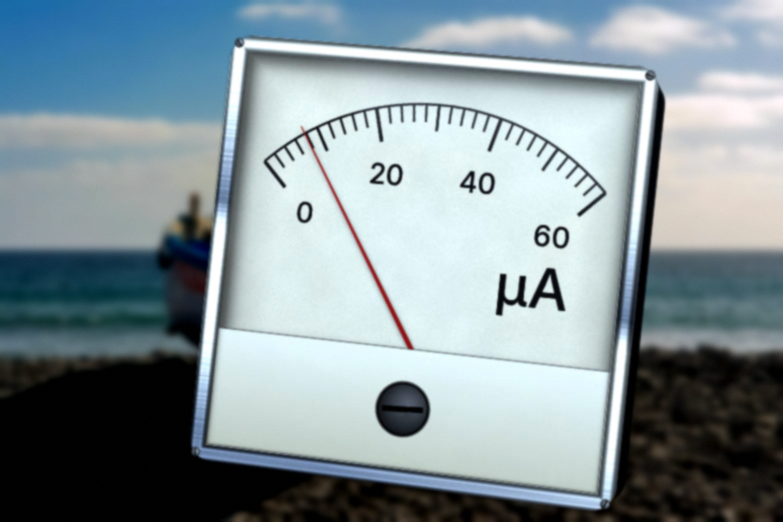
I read 8,µA
